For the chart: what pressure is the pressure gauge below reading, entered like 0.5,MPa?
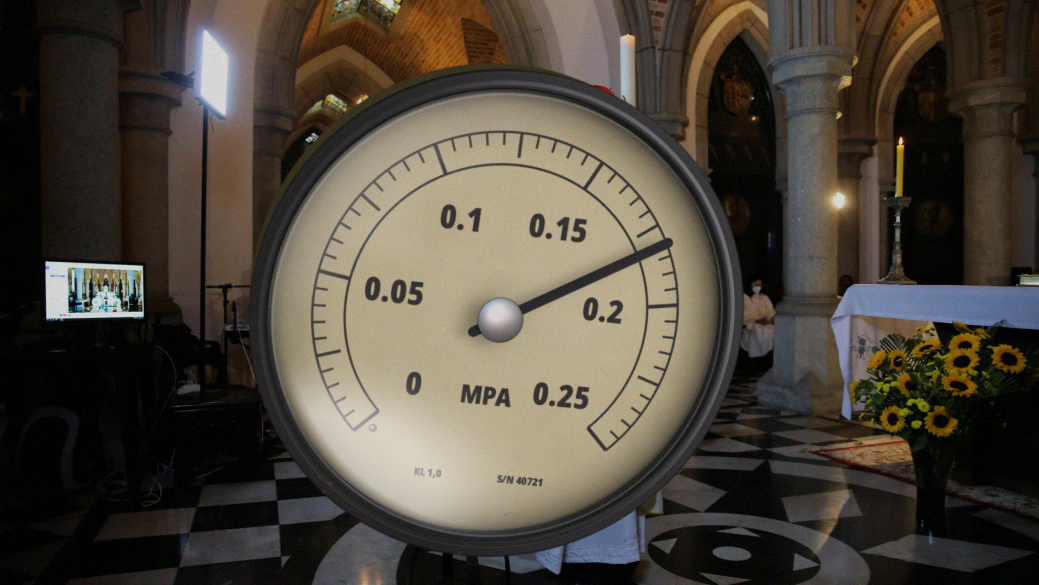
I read 0.18,MPa
